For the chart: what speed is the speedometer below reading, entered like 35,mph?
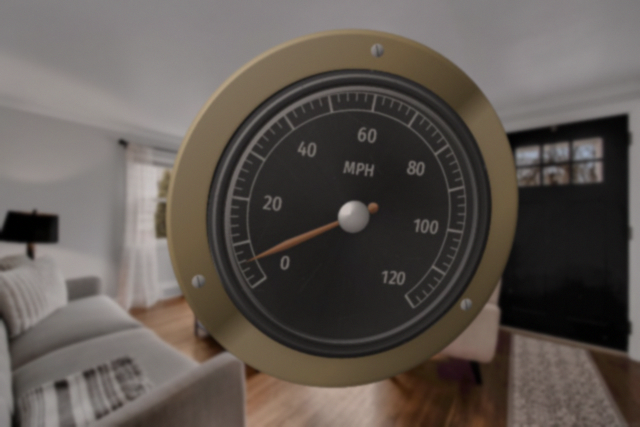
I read 6,mph
